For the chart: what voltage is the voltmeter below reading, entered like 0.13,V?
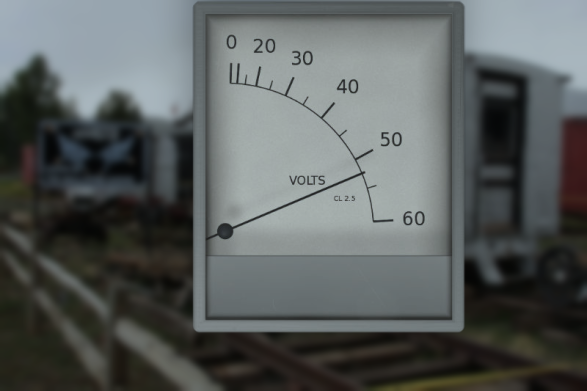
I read 52.5,V
